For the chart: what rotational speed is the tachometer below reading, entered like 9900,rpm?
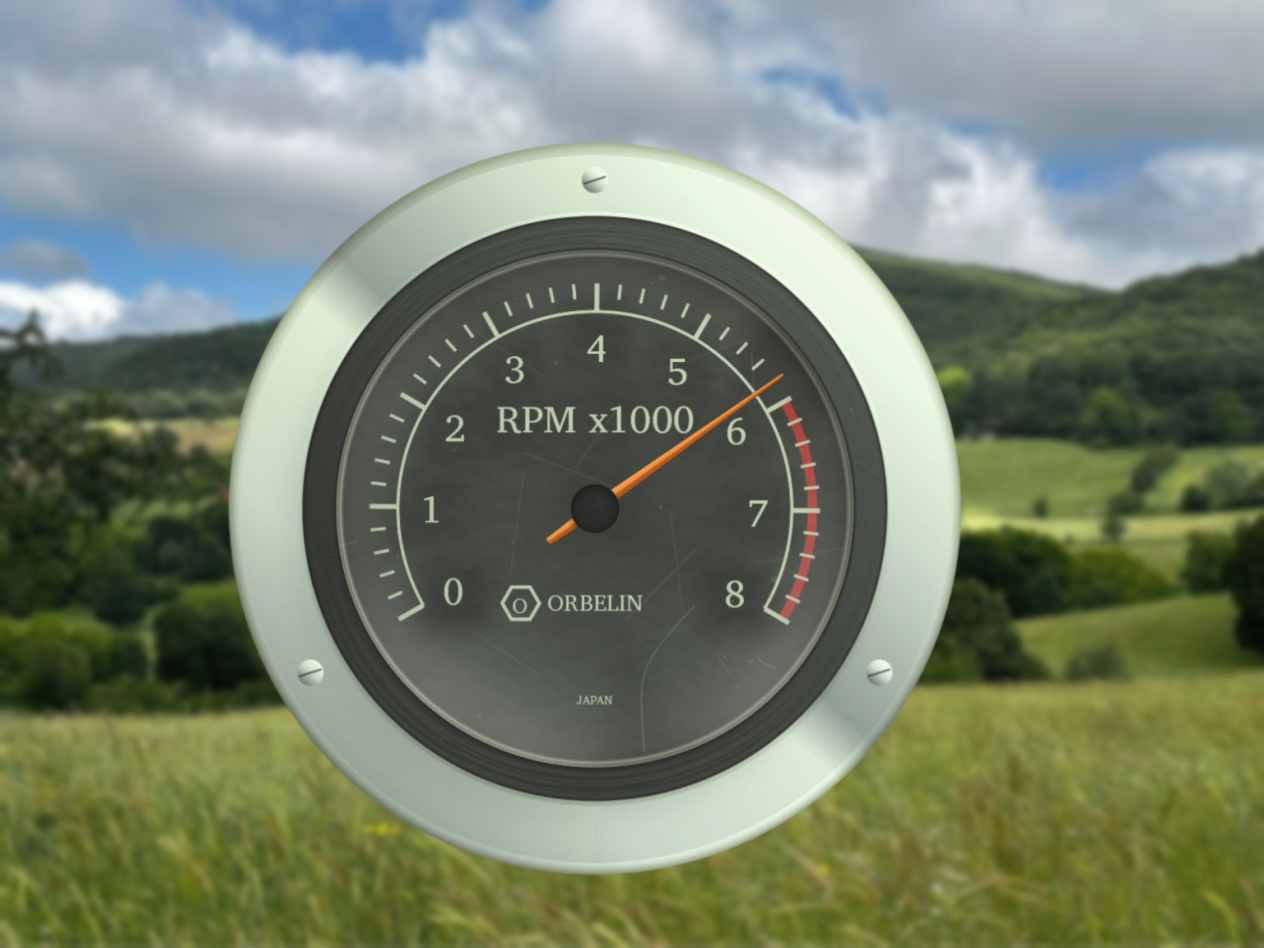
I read 5800,rpm
